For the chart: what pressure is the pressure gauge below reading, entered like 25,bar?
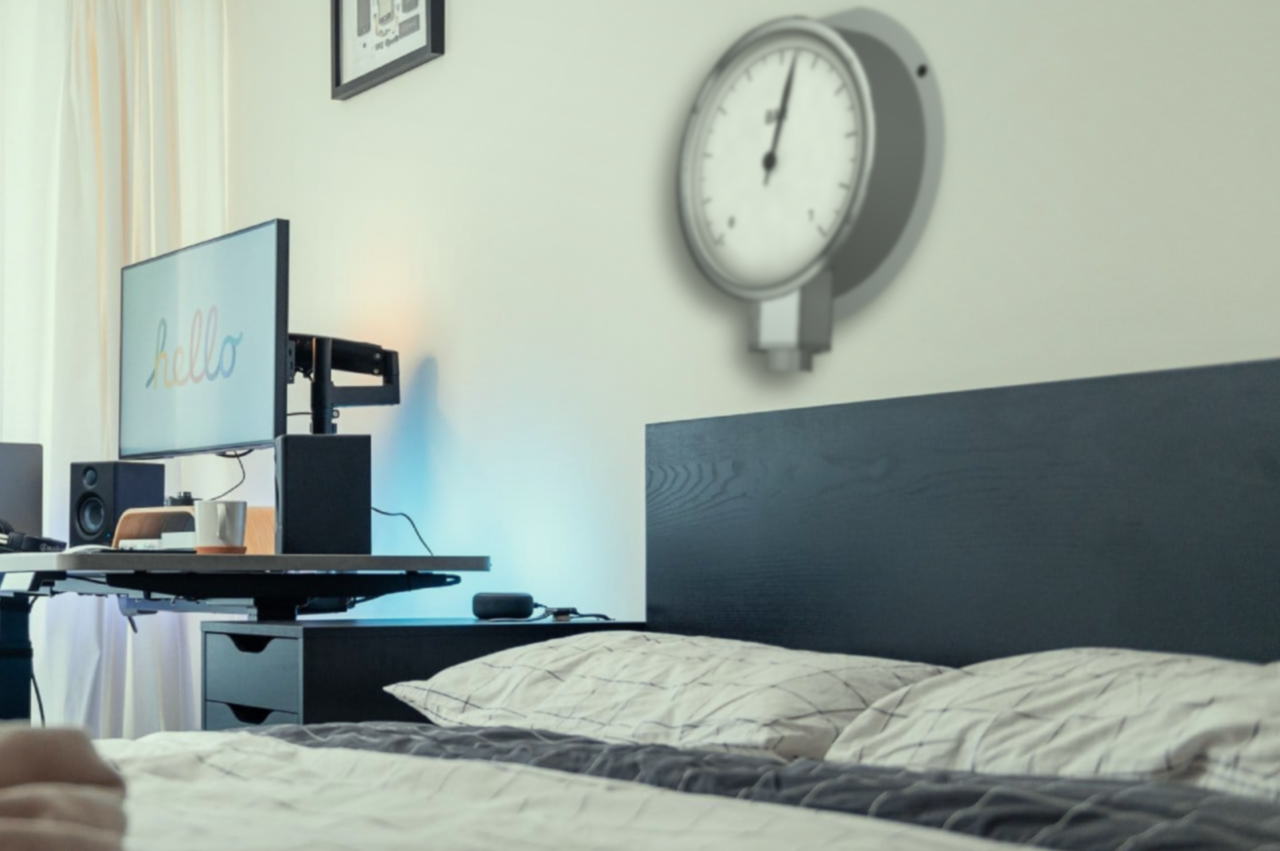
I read 0.55,bar
